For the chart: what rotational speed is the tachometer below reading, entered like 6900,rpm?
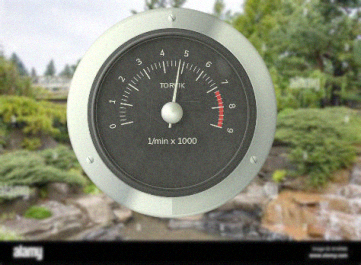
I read 4800,rpm
